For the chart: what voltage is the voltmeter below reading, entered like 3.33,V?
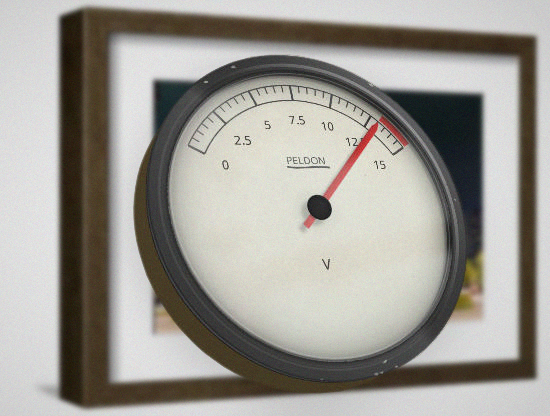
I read 13,V
